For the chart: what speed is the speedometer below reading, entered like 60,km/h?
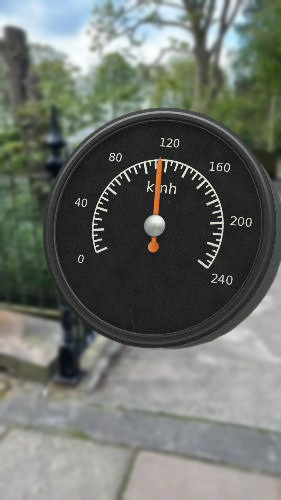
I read 115,km/h
